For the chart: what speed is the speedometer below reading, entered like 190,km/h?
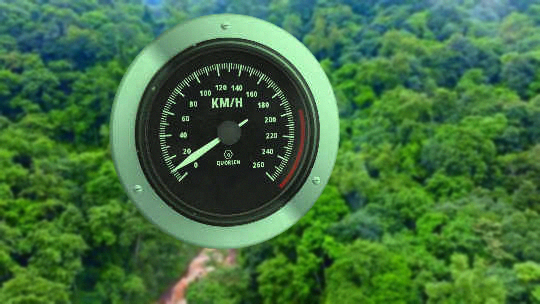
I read 10,km/h
